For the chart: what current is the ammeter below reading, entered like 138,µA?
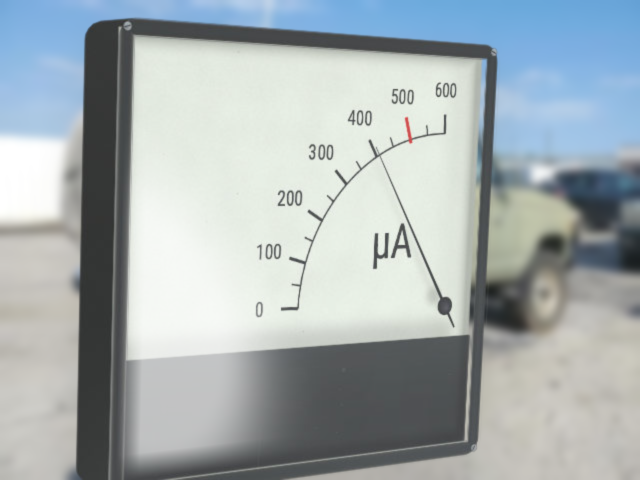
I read 400,µA
